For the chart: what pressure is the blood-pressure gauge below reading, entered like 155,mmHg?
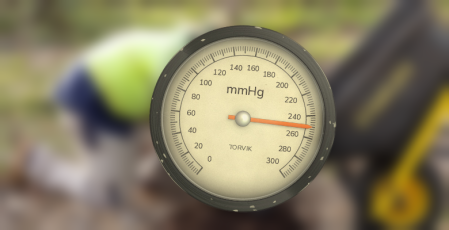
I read 250,mmHg
